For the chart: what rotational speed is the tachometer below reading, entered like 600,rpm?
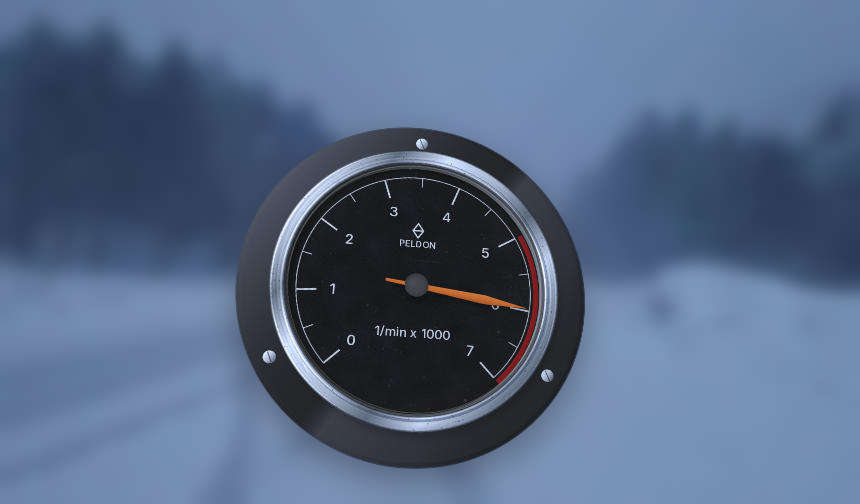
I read 6000,rpm
